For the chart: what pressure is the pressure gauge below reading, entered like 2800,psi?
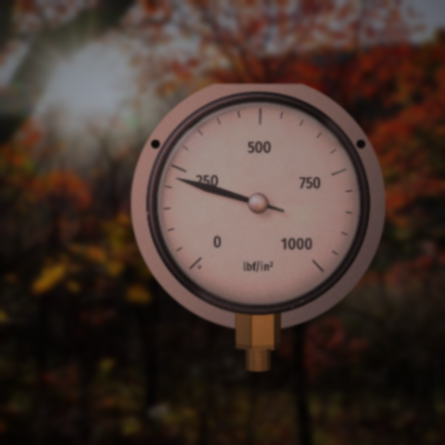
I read 225,psi
